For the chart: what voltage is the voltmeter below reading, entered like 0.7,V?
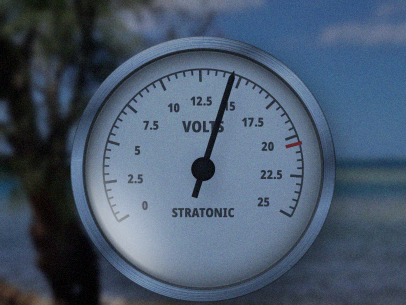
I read 14.5,V
